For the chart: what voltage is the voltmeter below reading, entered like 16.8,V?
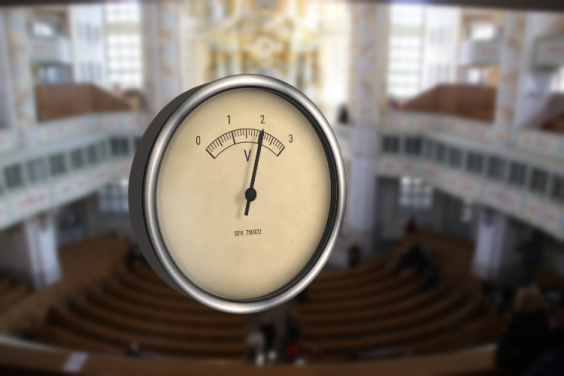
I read 2,V
